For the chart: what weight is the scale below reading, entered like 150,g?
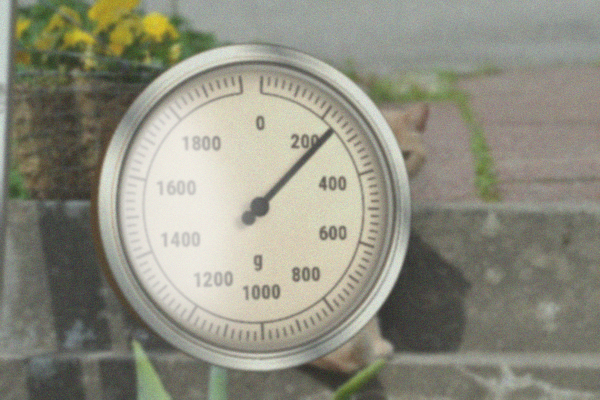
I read 240,g
